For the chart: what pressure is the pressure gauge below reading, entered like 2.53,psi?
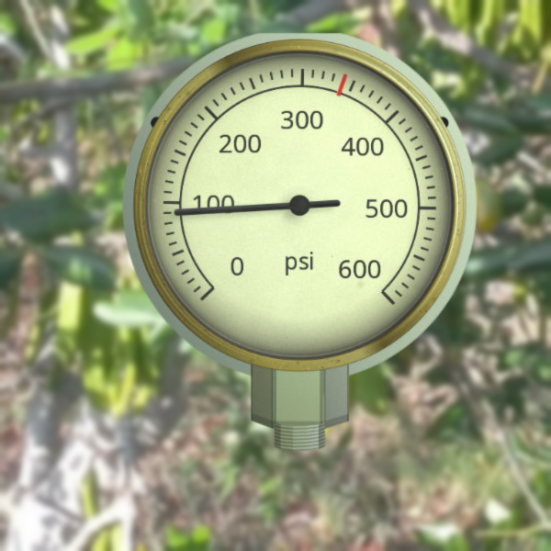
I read 90,psi
